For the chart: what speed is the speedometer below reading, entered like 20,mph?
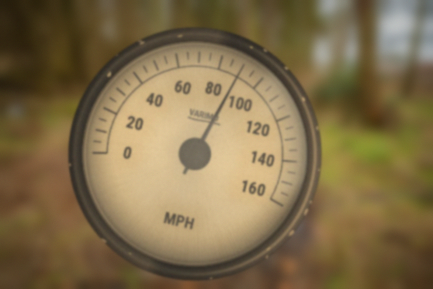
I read 90,mph
